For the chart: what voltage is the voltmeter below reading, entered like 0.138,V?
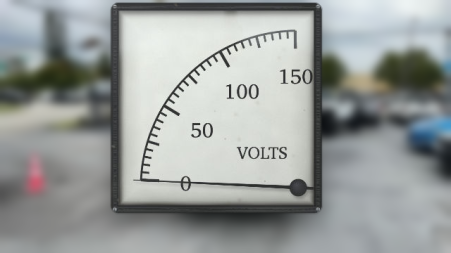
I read 0,V
